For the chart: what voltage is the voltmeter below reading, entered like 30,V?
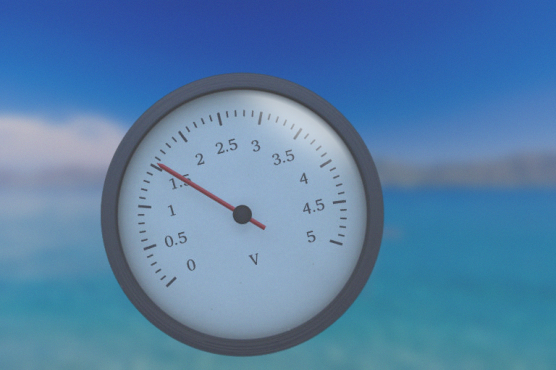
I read 1.55,V
